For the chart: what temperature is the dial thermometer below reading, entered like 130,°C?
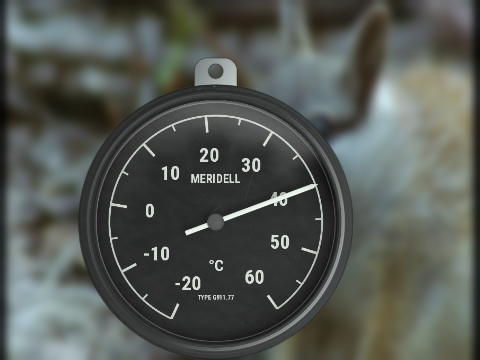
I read 40,°C
